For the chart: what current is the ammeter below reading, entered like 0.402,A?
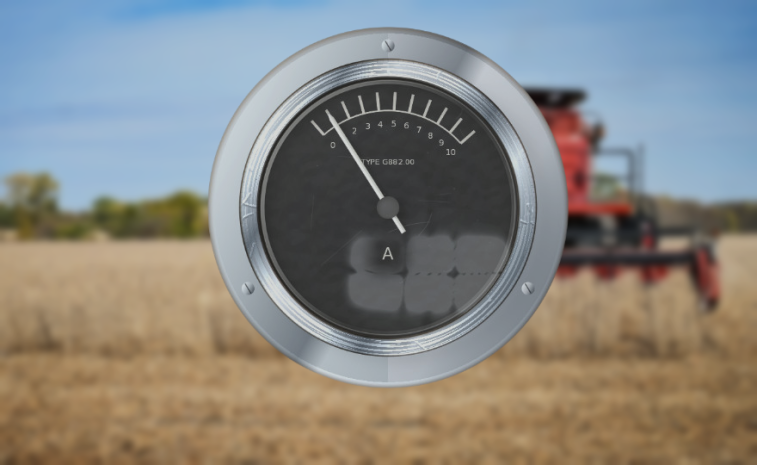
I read 1,A
